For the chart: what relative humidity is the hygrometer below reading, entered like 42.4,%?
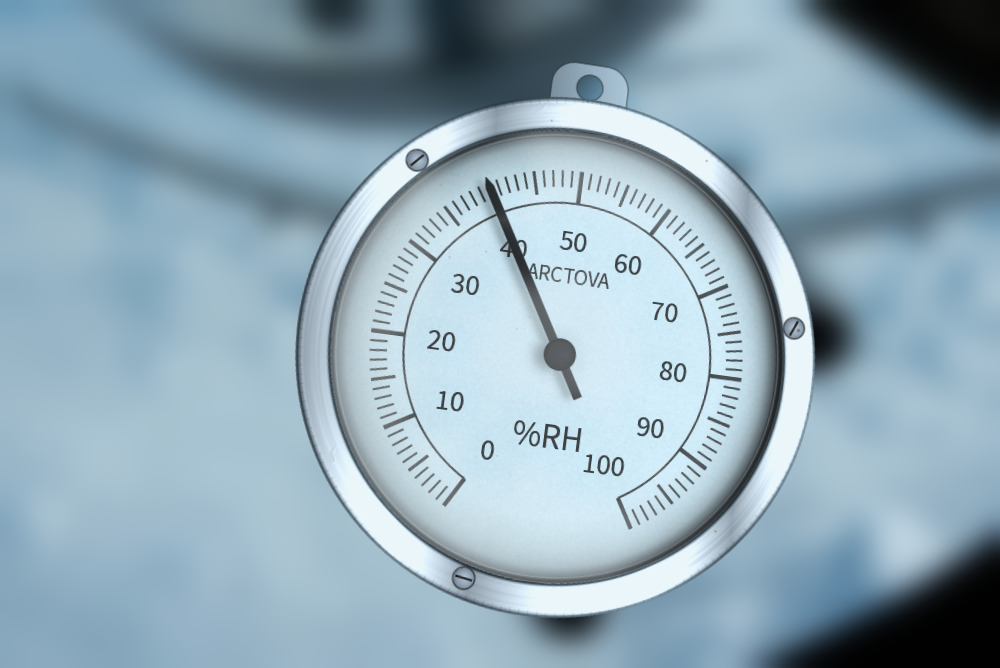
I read 40,%
